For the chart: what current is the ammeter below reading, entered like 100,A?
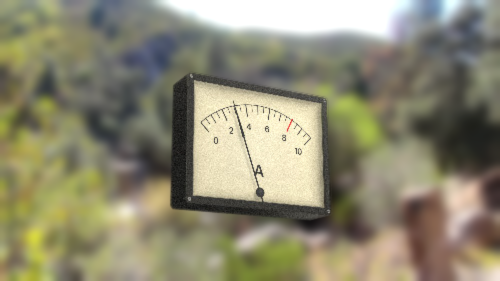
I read 3,A
